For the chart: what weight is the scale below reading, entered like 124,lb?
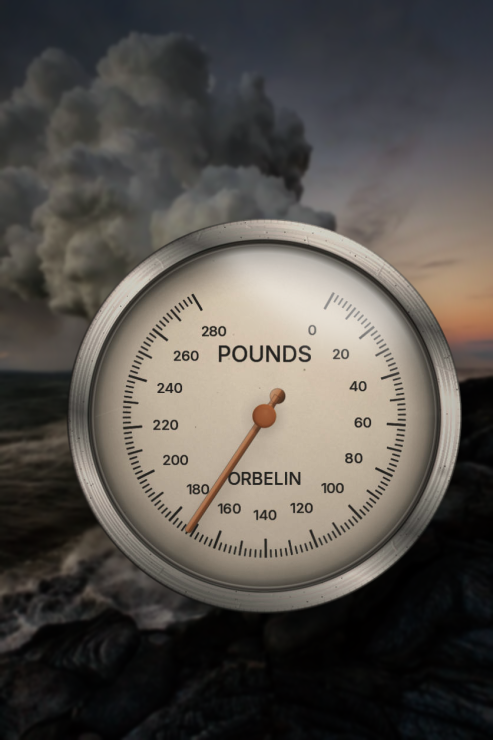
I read 172,lb
